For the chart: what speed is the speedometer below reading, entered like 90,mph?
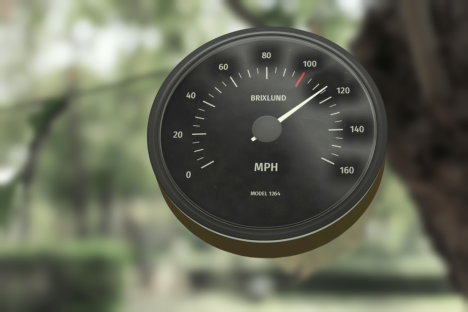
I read 115,mph
